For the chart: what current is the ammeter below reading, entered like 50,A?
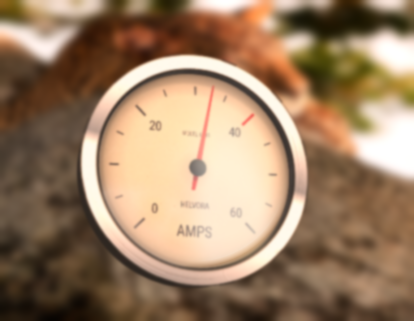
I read 32.5,A
